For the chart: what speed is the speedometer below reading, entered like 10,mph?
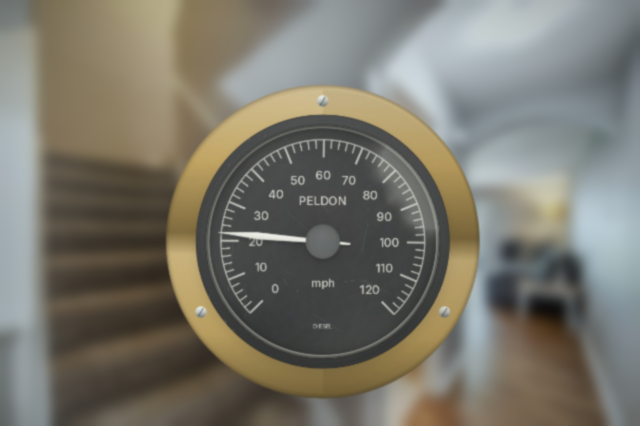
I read 22,mph
